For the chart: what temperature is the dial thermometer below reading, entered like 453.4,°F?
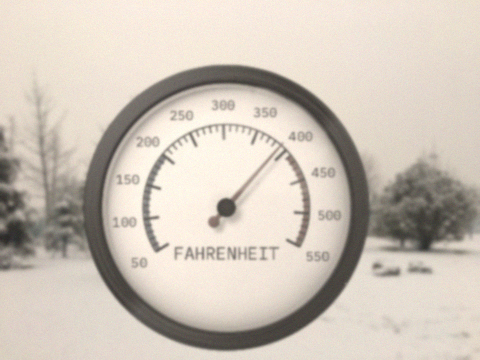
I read 390,°F
